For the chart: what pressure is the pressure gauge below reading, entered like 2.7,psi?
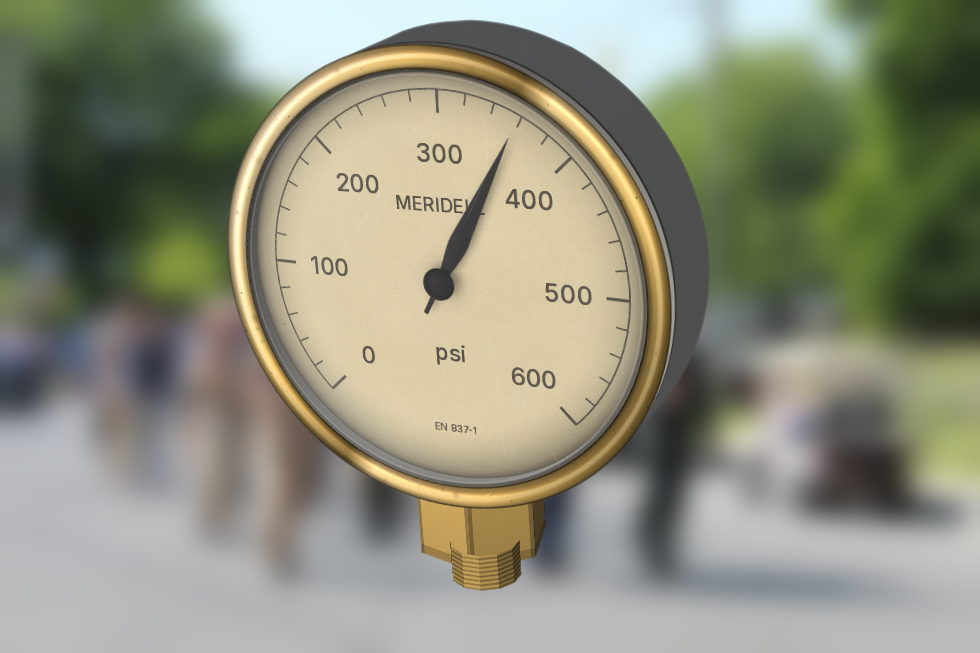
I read 360,psi
